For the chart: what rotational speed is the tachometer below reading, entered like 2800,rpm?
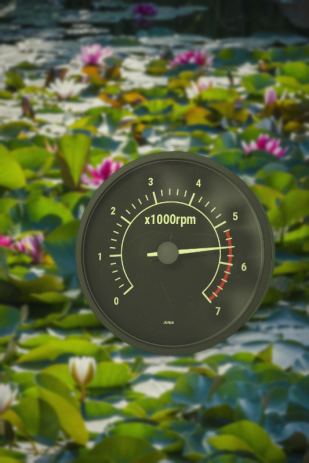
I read 5600,rpm
